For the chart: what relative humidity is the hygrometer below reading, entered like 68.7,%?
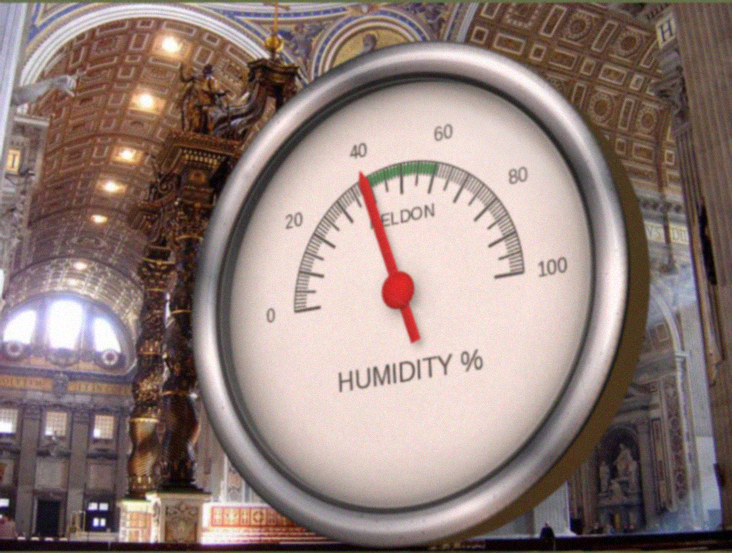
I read 40,%
